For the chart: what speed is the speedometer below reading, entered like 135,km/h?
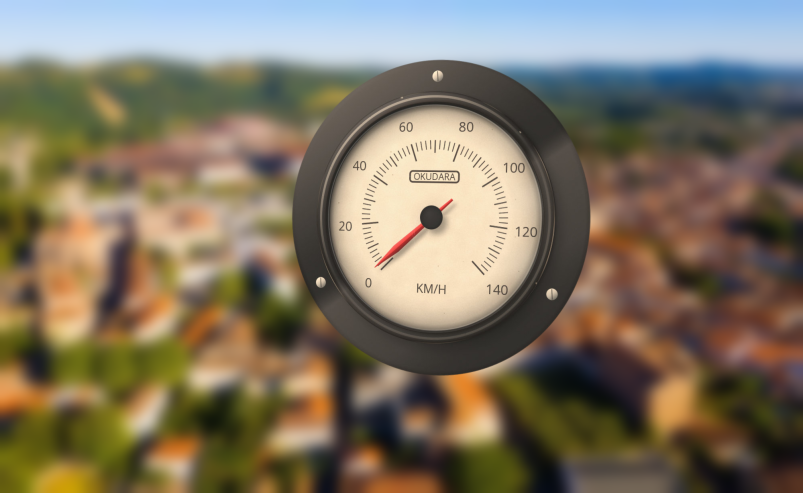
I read 2,km/h
